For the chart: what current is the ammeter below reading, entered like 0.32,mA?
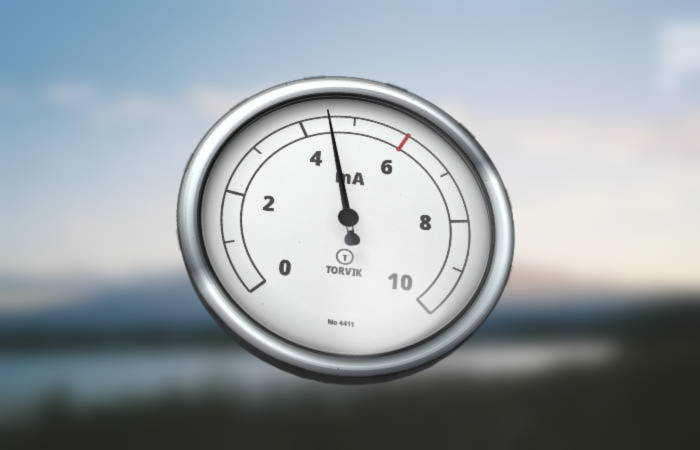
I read 4.5,mA
